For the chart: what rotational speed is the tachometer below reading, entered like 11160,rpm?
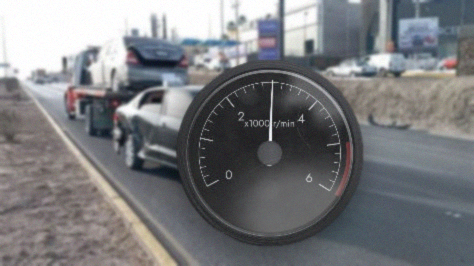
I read 3000,rpm
